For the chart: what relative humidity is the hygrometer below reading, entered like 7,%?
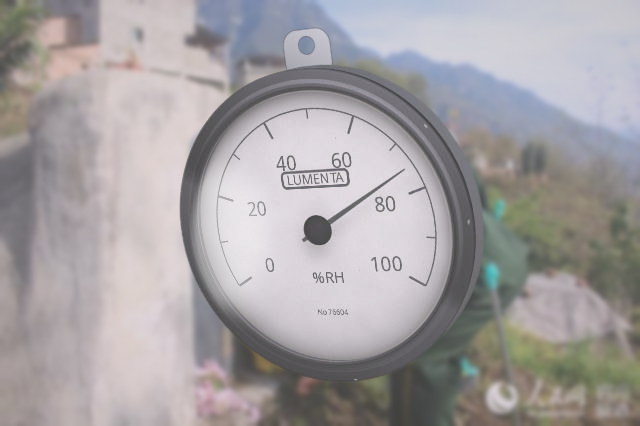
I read 75,%
